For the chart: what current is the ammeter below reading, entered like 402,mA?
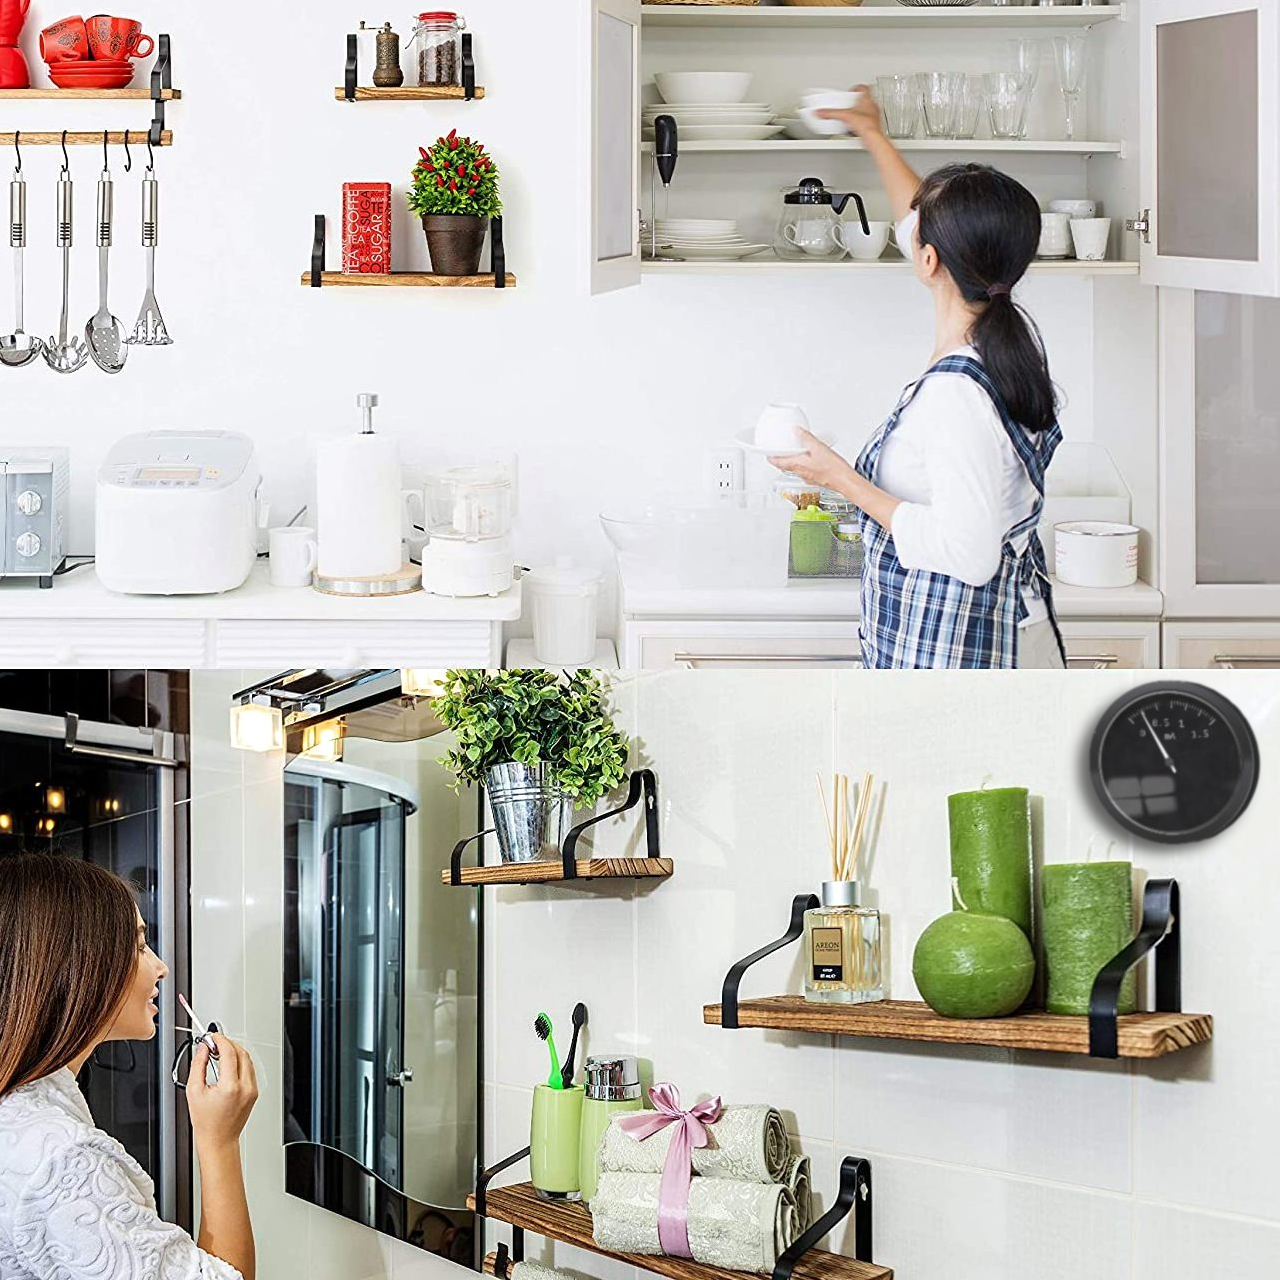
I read 0.25,mA
